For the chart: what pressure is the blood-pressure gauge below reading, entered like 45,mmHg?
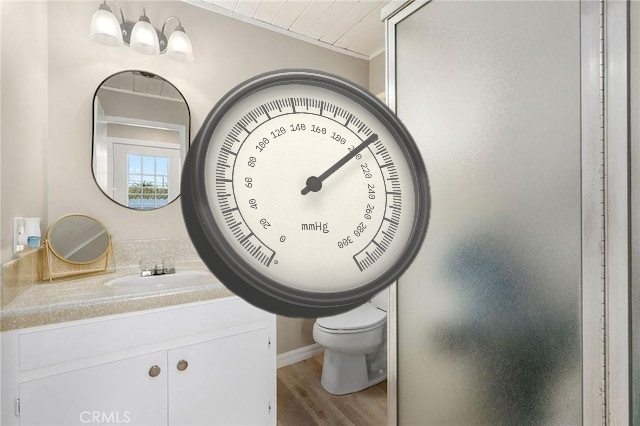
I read 200,mmHg
